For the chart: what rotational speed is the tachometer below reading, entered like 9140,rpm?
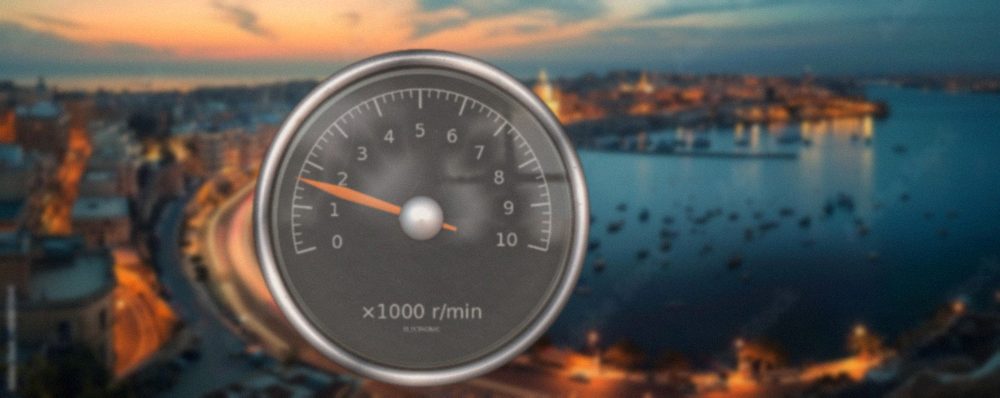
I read 1600,rpm
